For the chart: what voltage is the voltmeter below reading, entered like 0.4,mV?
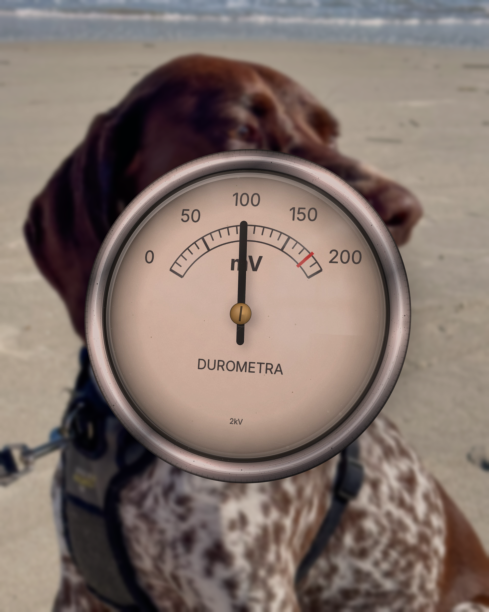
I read 100,mV
